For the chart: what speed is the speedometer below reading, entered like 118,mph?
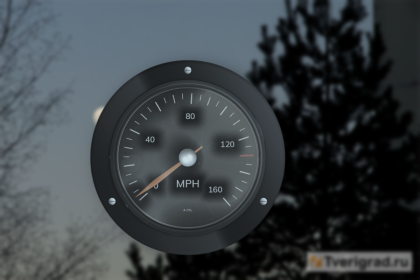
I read 2.5,mph
